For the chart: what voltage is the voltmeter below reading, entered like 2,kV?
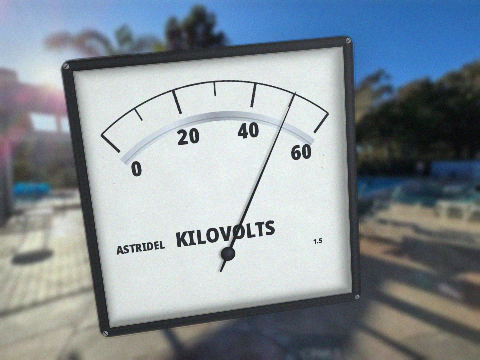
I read 50,kV
